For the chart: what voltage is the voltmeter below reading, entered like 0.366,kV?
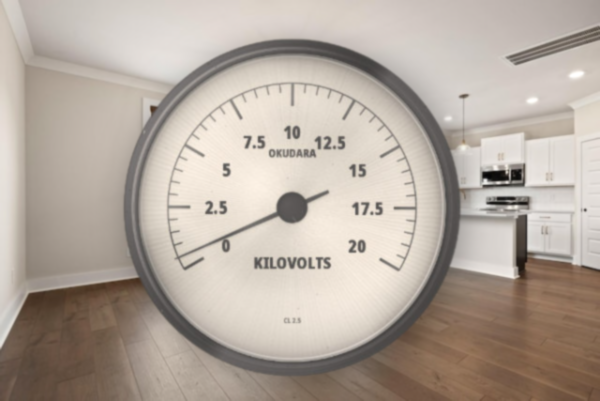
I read 0.5,kV
